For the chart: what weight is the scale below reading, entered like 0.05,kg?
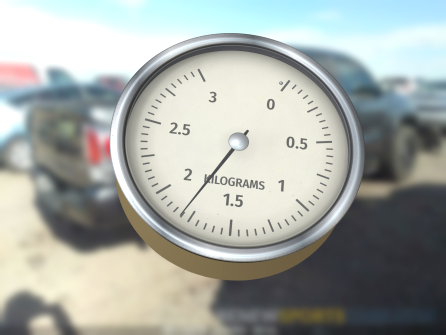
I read 1.8,kg
